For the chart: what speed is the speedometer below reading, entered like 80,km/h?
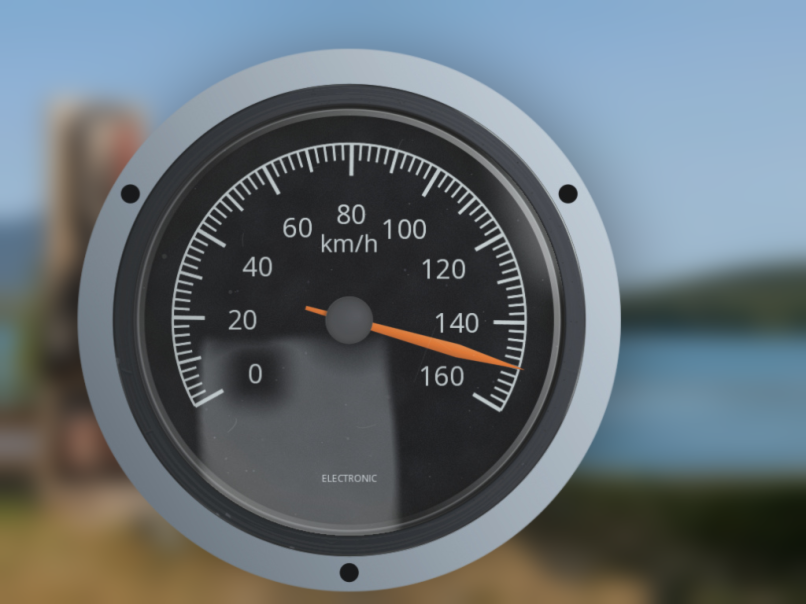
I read 150,km/h
